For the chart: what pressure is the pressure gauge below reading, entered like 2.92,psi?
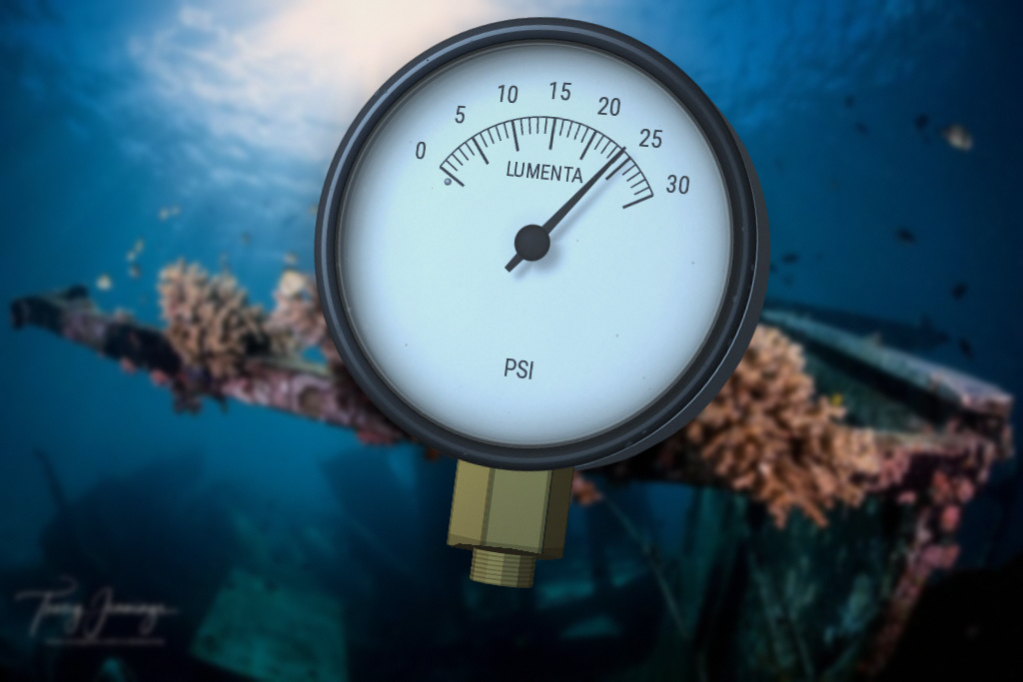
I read 24,psi
